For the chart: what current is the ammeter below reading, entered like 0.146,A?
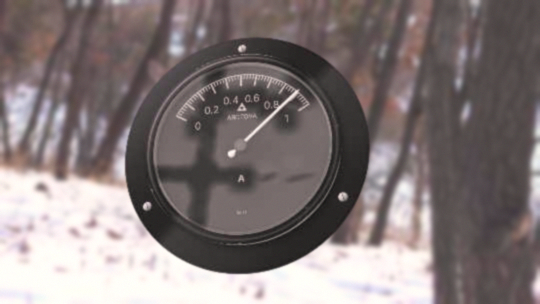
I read 0.9,A
